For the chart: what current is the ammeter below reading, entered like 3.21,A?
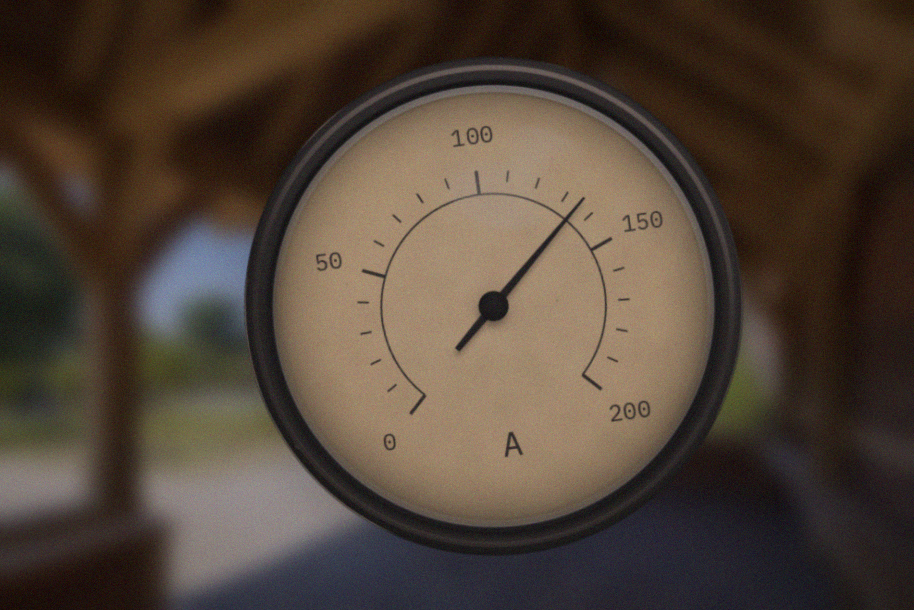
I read 135,A
